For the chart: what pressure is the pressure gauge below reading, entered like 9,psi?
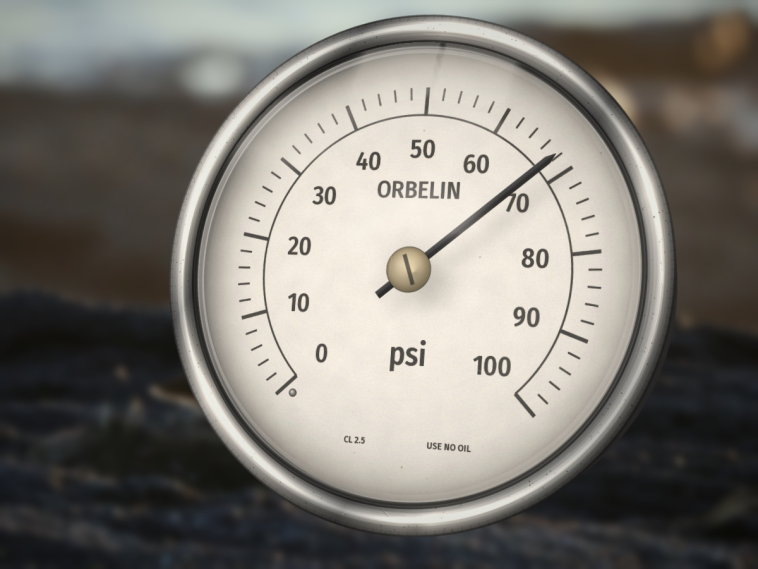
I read 68,psi
